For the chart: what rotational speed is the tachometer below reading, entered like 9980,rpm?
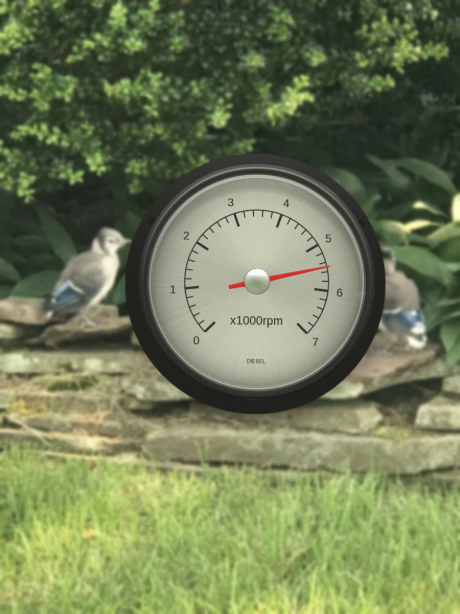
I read 5500,rpm
